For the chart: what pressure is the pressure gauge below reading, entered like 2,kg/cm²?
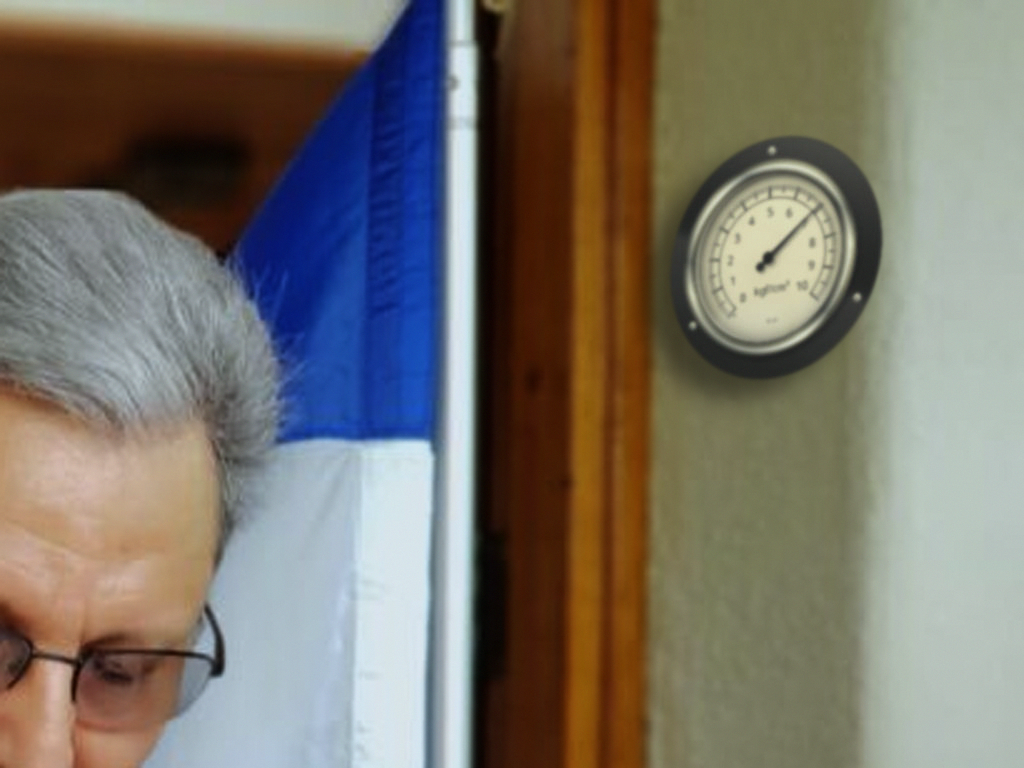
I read 7,kg/cm²
